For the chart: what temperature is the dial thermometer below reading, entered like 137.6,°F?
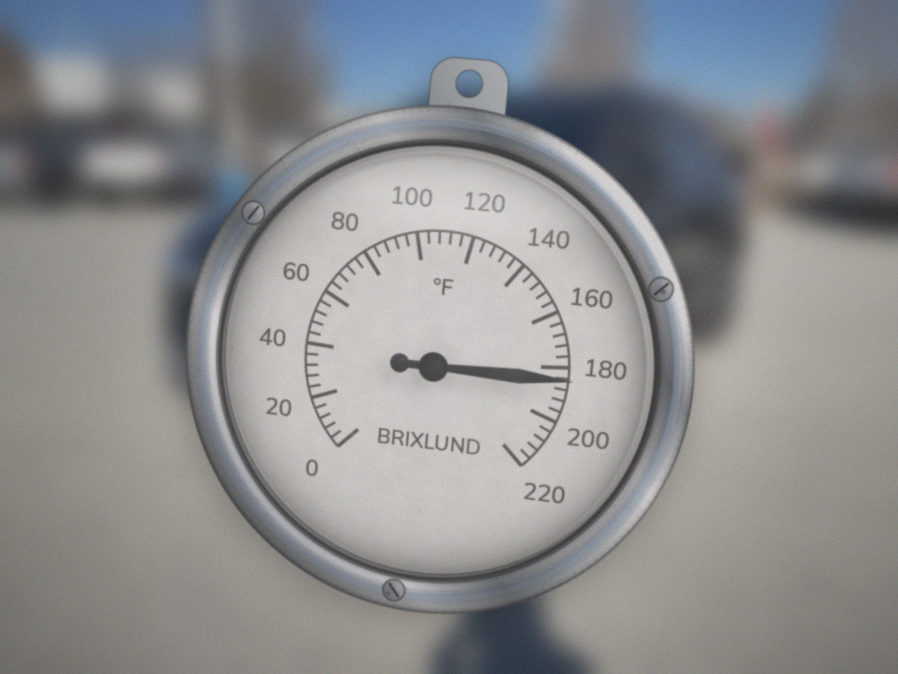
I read 184,°F
